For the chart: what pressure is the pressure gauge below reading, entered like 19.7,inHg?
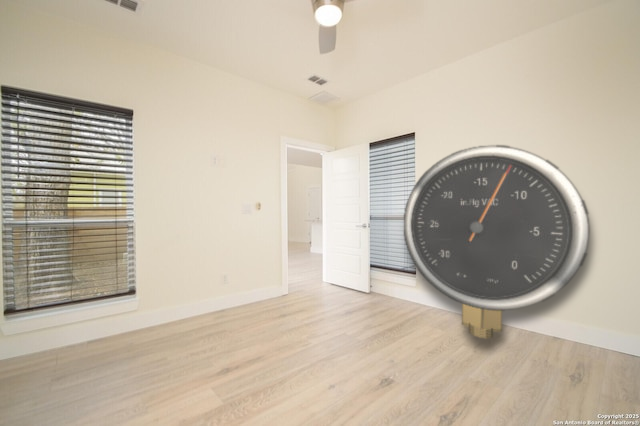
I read -12.5,inHg
